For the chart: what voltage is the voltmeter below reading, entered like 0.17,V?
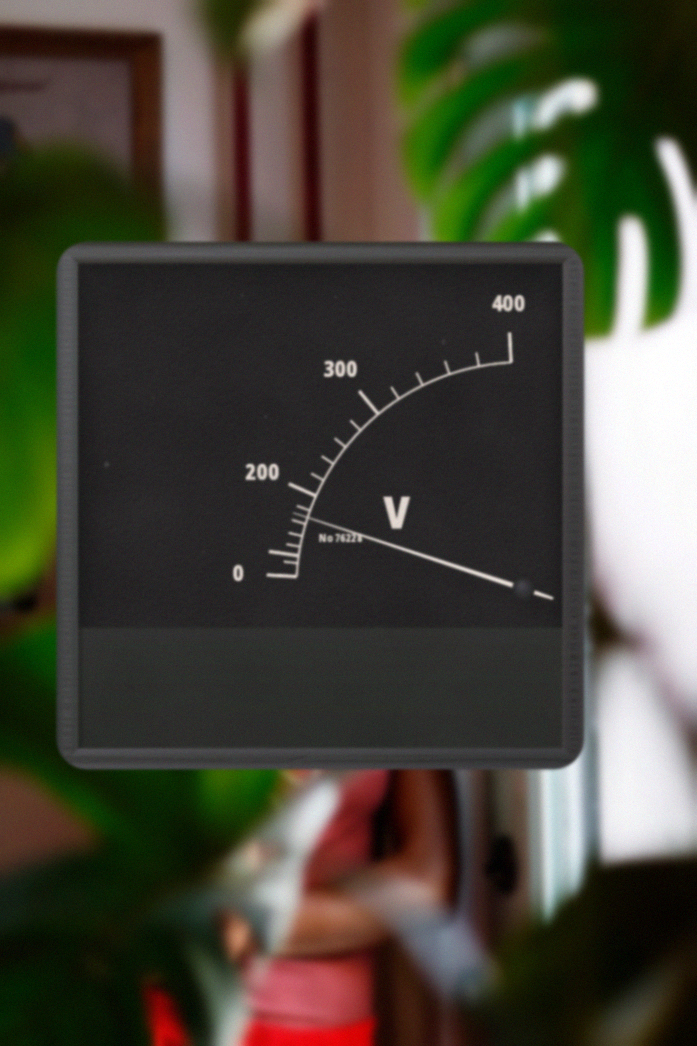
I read 170,V
